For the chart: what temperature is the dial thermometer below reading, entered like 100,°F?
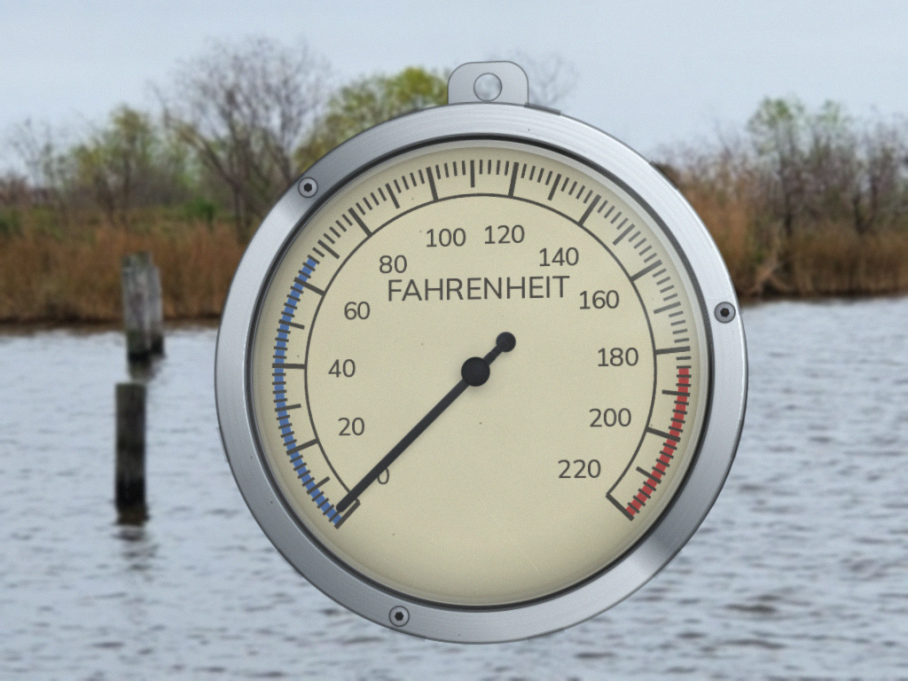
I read 2,°F
